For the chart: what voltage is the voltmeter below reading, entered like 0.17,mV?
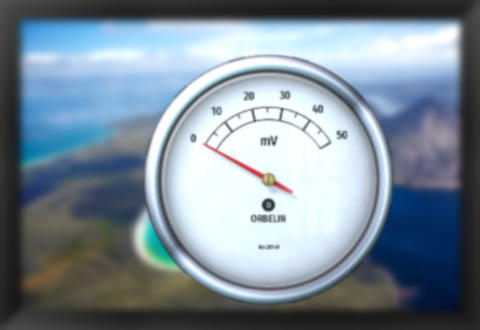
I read 0,mV
